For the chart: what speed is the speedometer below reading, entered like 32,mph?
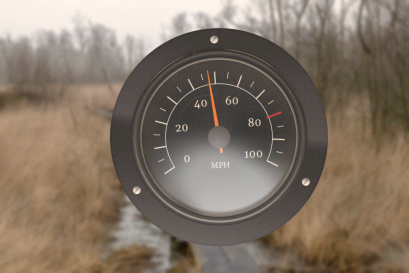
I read 47.5,mph
